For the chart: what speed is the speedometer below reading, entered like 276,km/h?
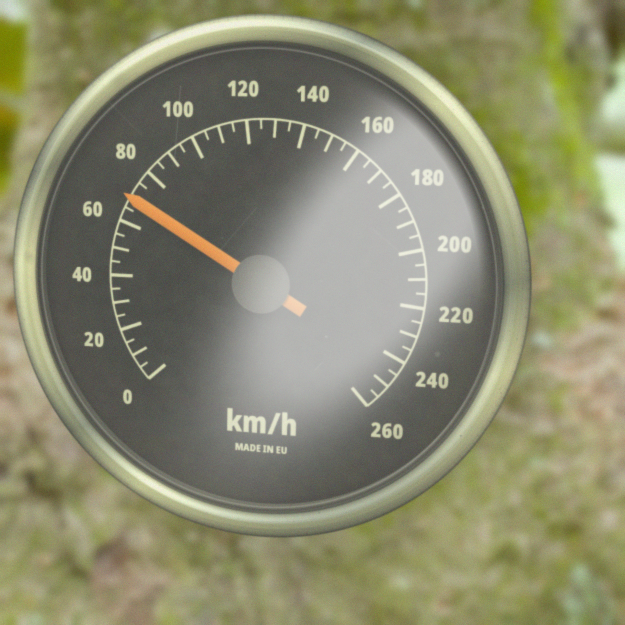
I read 70,km/h
